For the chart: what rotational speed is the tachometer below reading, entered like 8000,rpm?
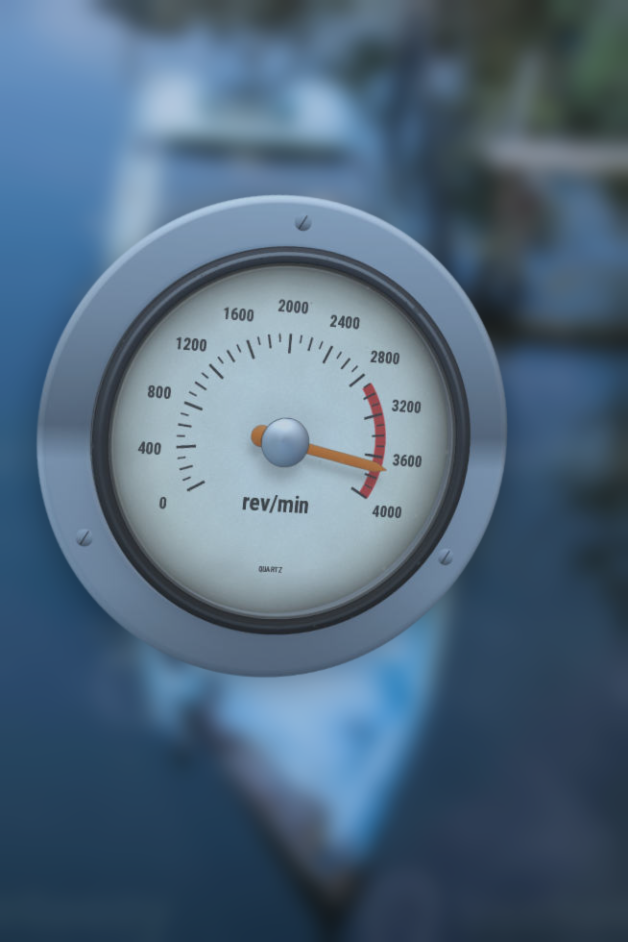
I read 3700,rpm
